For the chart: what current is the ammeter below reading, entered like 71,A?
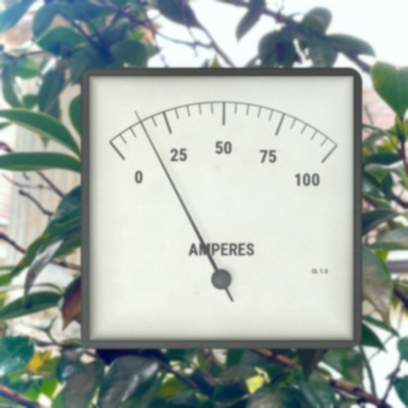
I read 15,A
